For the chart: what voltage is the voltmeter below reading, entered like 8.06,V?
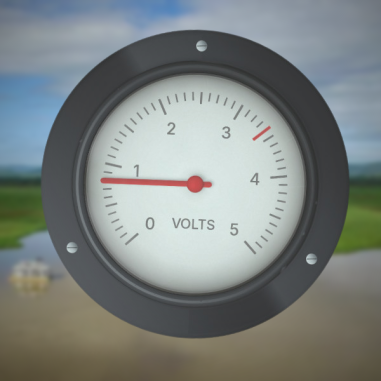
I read 0.8,V
